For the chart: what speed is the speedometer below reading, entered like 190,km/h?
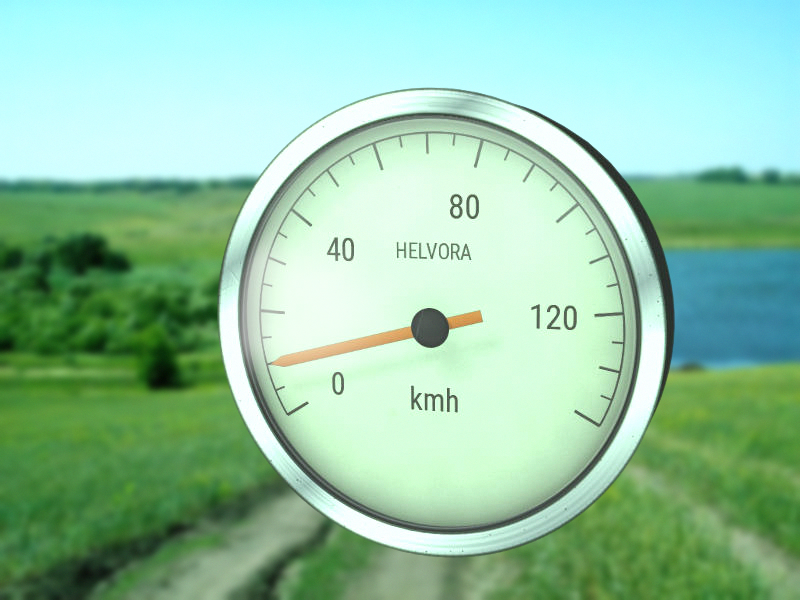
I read 10,km/h
